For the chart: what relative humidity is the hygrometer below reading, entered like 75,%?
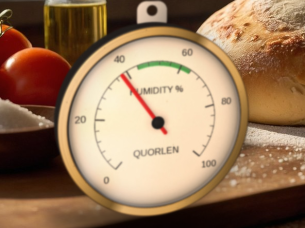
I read 38,%
